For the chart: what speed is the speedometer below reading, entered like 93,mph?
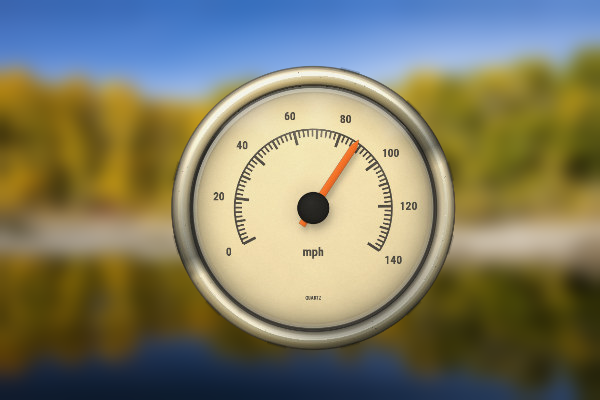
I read 88,mph
